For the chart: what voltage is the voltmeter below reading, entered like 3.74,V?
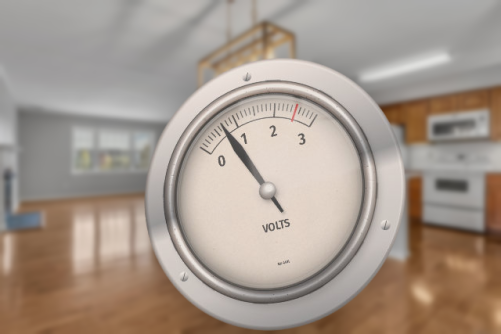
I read 0.7,V
